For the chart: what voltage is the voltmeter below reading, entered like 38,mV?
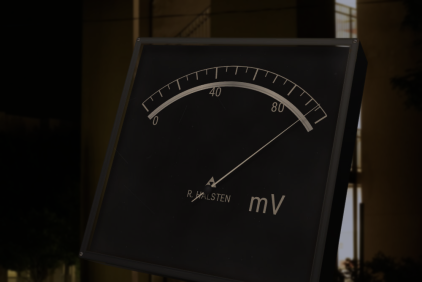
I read 95,mV
